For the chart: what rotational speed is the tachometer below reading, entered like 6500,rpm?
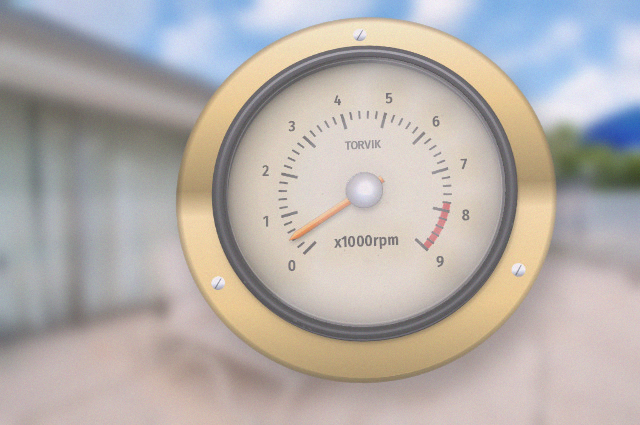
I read 400,rpm
